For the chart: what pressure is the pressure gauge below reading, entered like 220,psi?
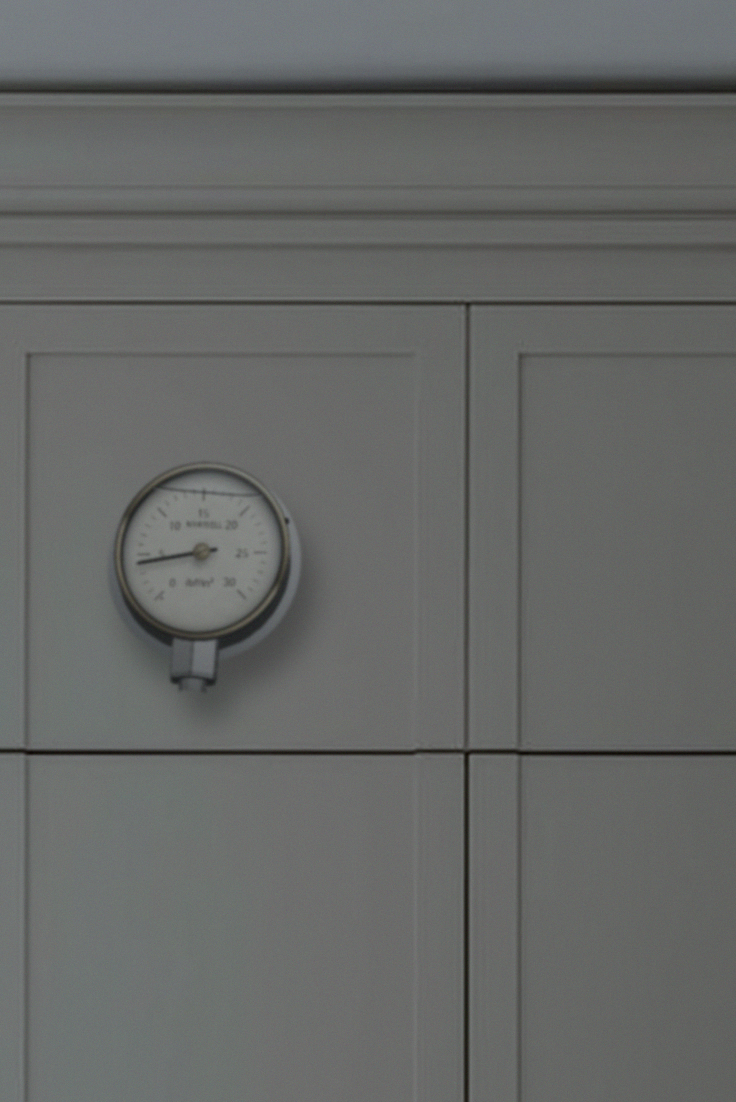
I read 4,psi
